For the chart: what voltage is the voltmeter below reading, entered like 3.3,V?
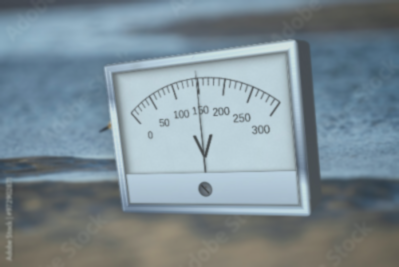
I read 150,V
